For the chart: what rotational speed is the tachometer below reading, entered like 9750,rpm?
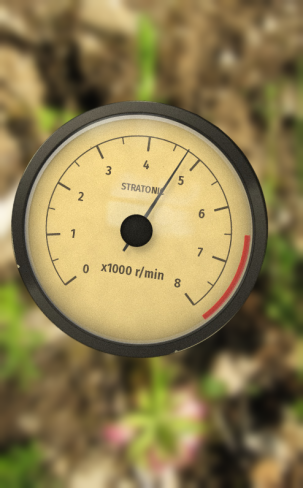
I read 4750,rpm
